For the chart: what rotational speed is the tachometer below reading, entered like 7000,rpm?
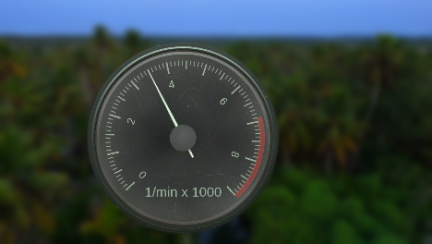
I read 3500,rpm
